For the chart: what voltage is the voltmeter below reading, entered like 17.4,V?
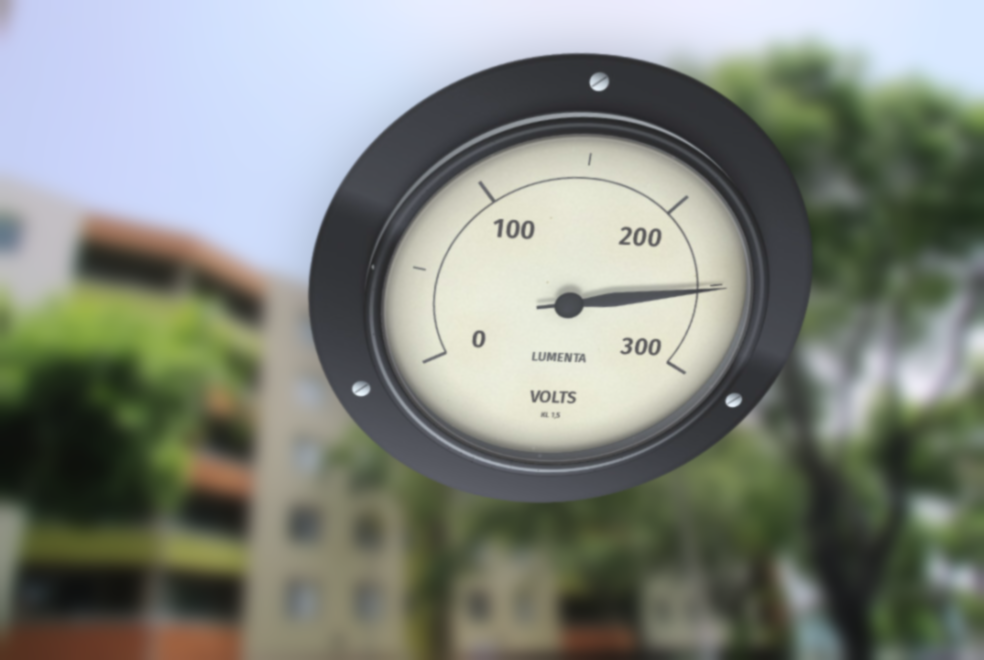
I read 250,V
